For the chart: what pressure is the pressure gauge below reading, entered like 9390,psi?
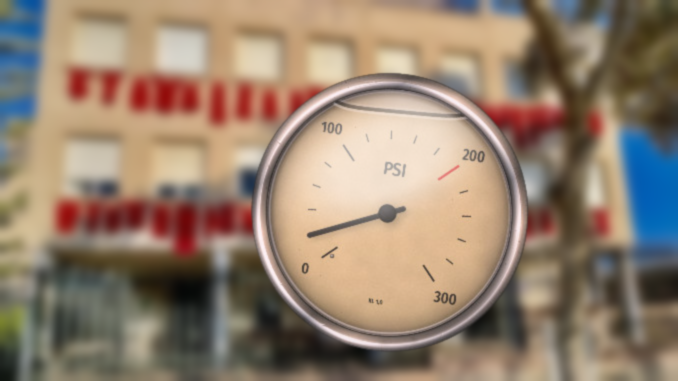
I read 20,psi
